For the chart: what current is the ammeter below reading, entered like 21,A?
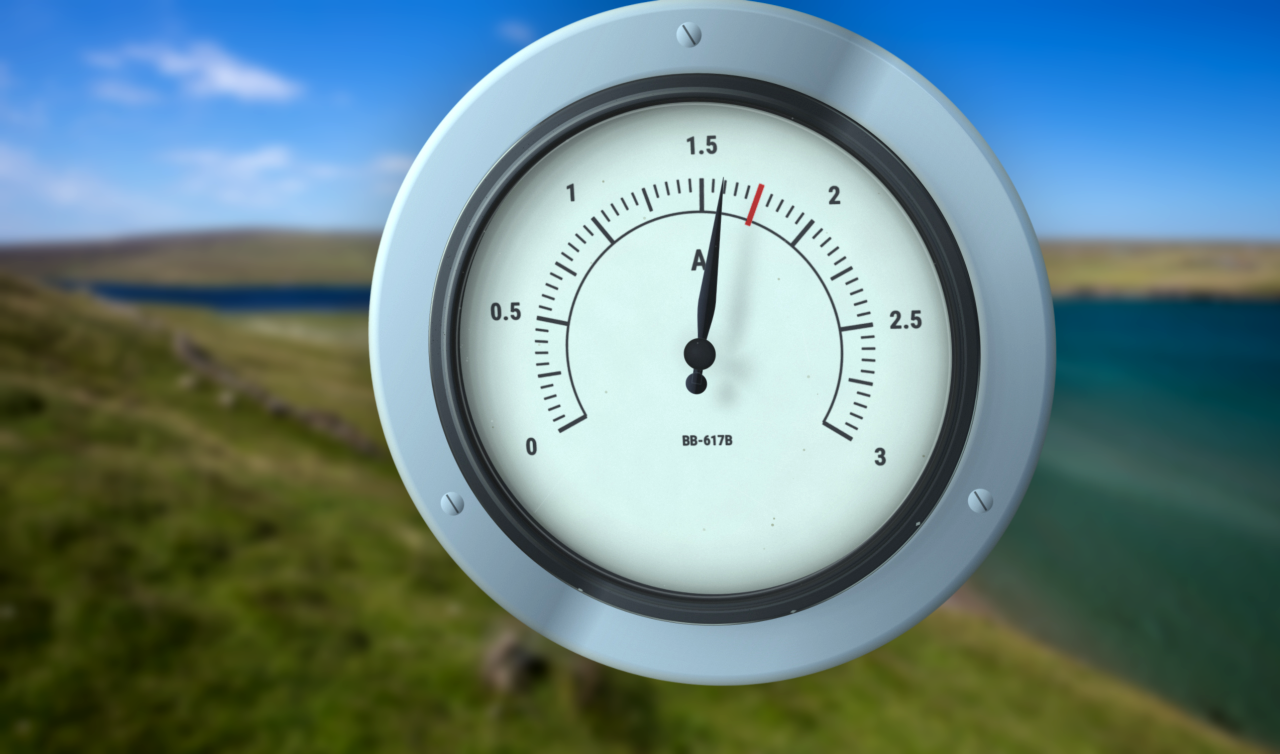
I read 1.6,A
